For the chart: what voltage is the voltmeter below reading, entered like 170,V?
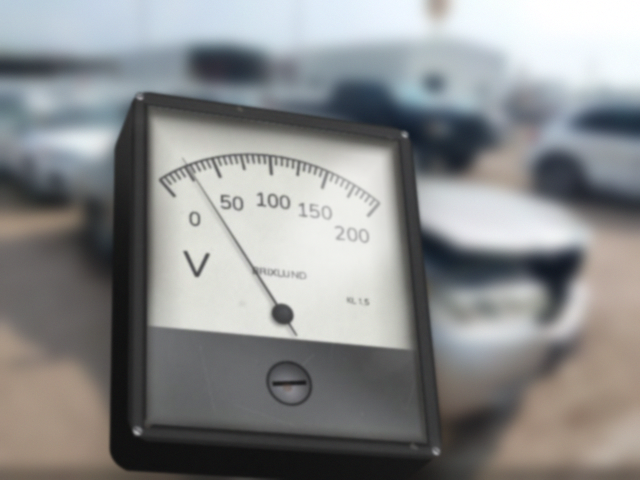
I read 25,V
